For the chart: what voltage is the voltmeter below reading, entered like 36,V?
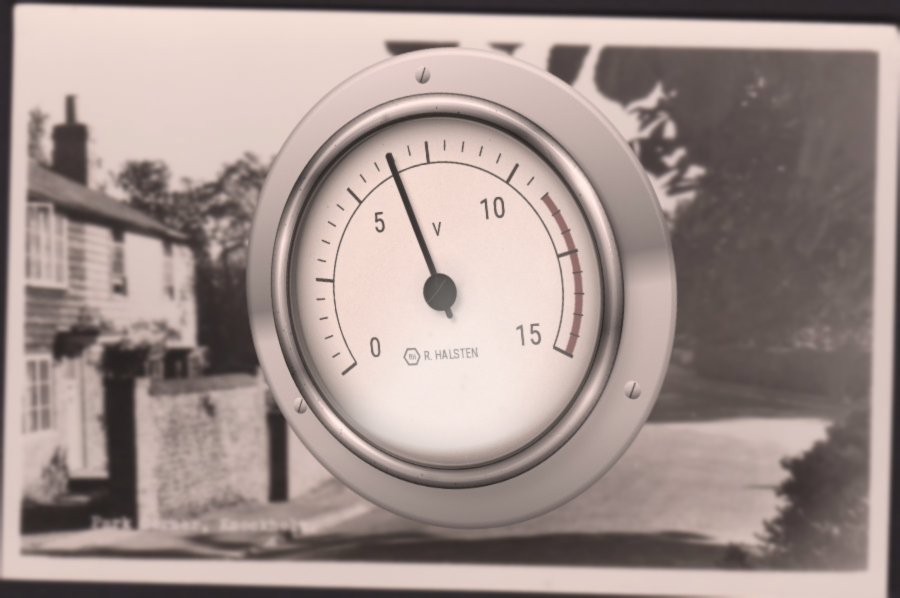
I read 6.5,V
